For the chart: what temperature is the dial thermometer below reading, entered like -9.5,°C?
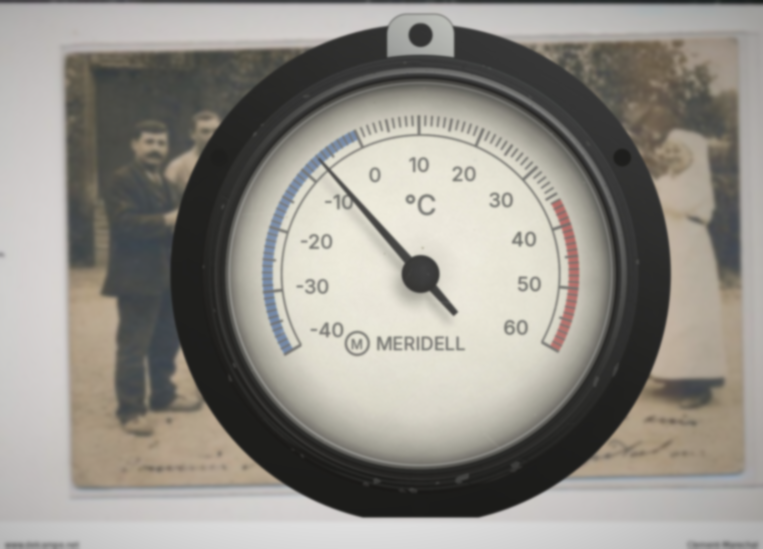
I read -7,°C
